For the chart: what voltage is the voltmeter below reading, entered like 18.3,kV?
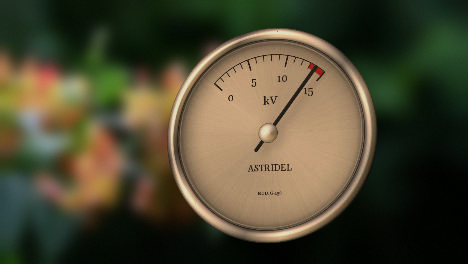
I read 14,kV
